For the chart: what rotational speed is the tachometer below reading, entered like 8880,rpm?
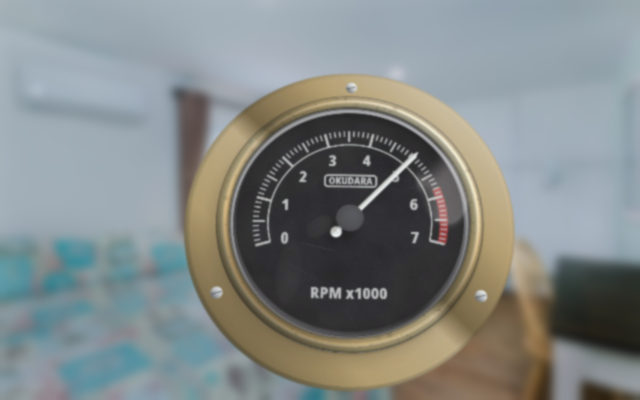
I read 5000,rpm
